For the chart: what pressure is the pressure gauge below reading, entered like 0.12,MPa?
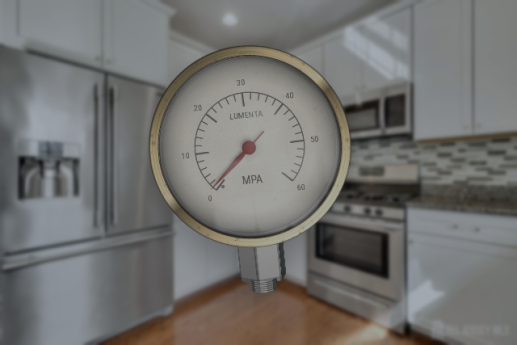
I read 1,MPa
